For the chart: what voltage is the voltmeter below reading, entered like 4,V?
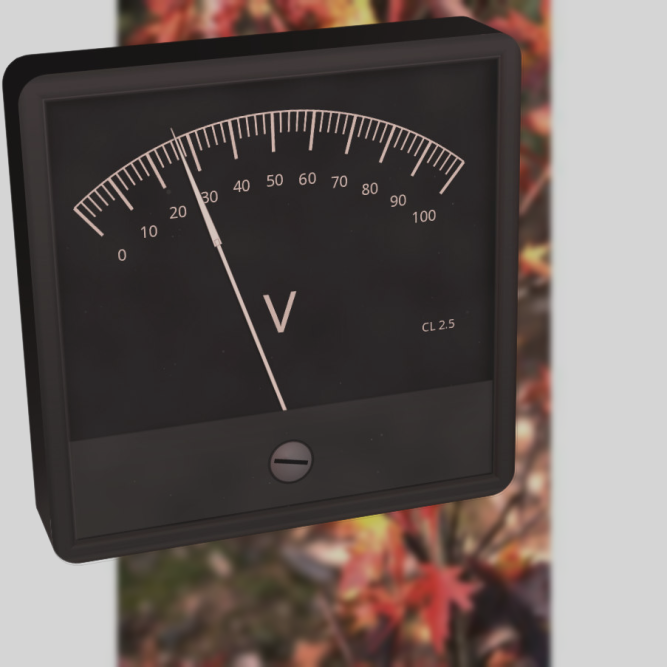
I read 27,V
